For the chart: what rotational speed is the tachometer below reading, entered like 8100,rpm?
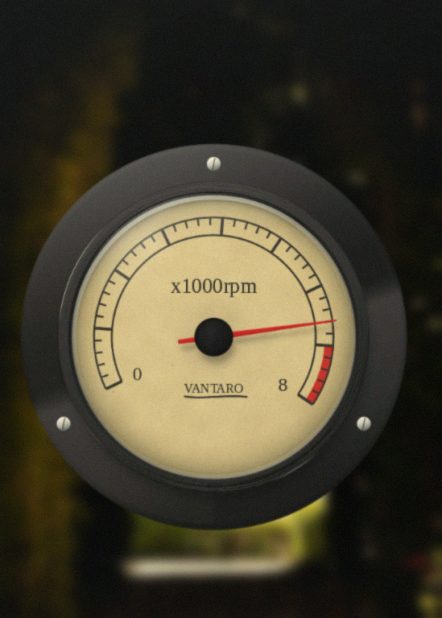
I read 6600,rpm
